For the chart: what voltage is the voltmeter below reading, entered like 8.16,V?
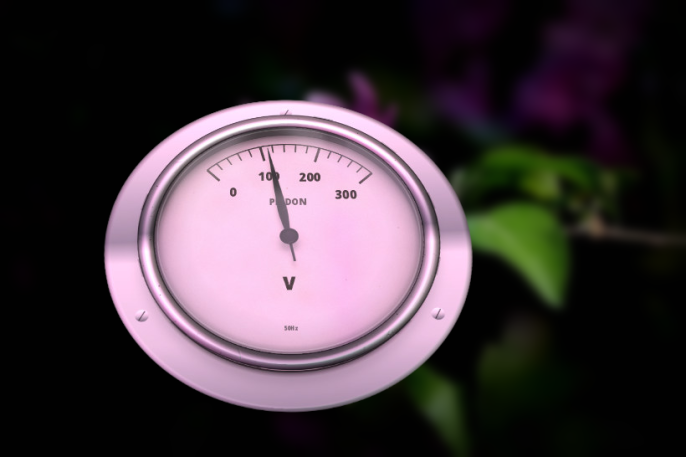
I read 110,V
